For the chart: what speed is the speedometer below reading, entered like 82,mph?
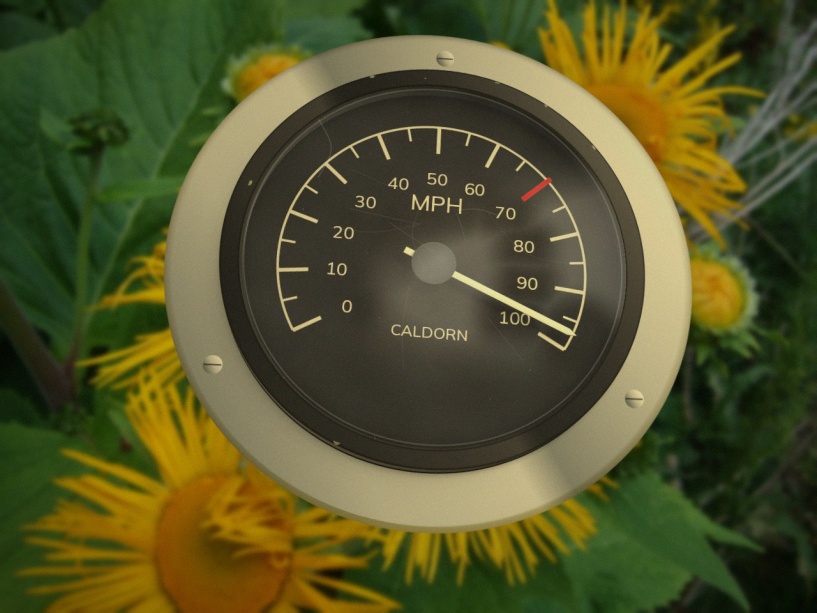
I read 97.5,mph
